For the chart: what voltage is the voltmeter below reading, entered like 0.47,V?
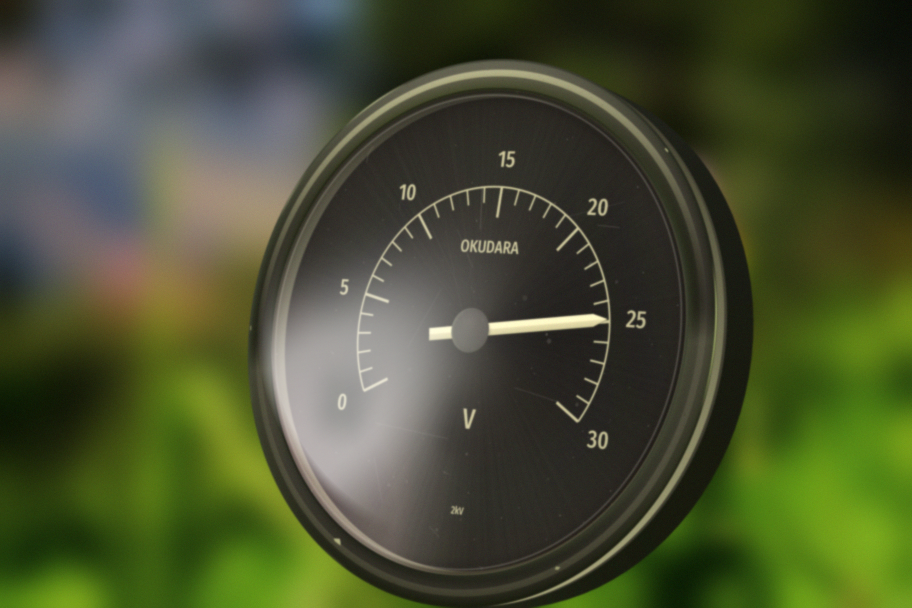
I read 25,V
